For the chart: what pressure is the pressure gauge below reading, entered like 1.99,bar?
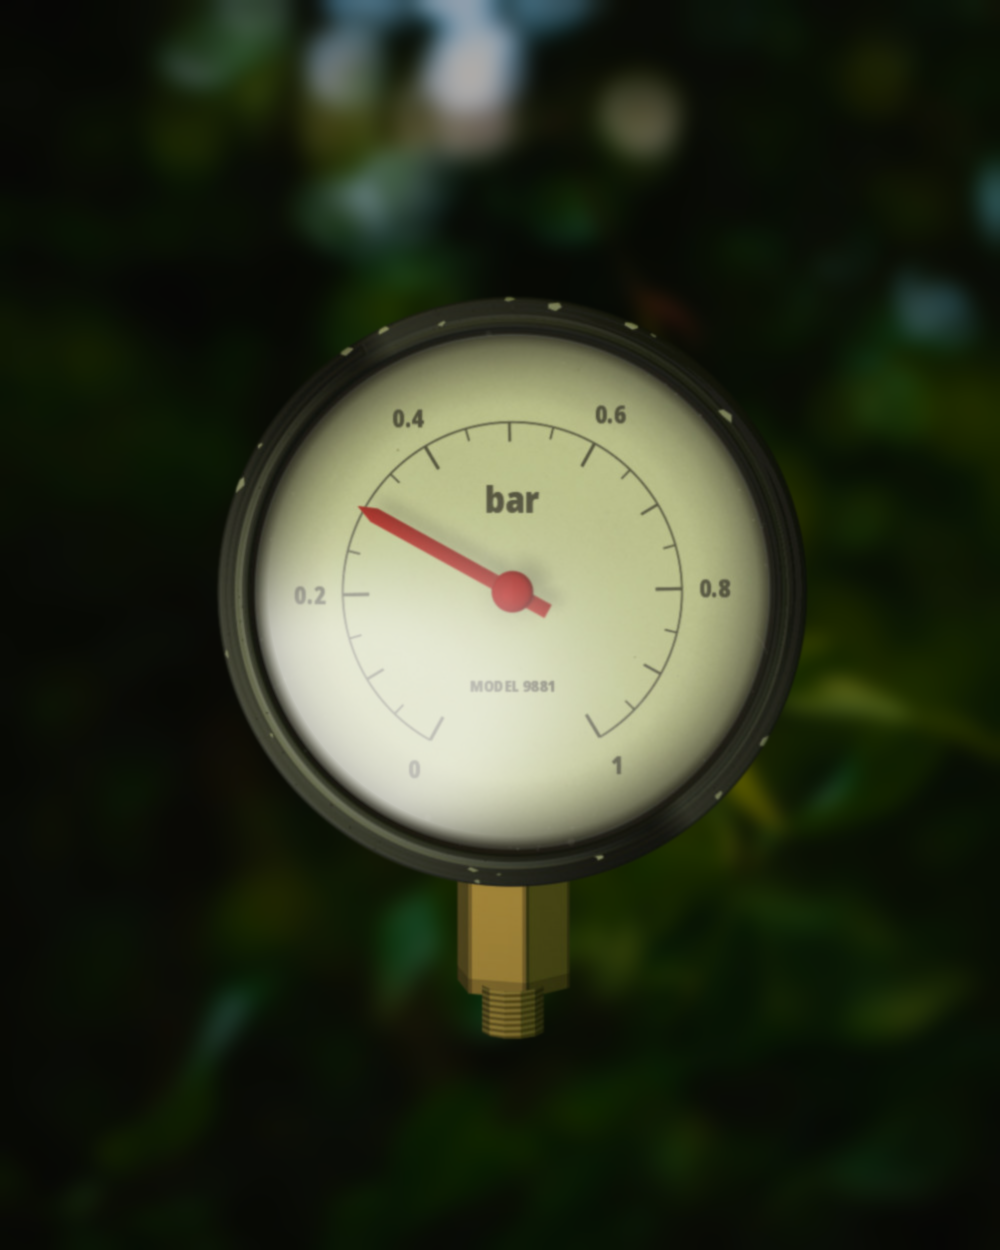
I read 0.3,bar
